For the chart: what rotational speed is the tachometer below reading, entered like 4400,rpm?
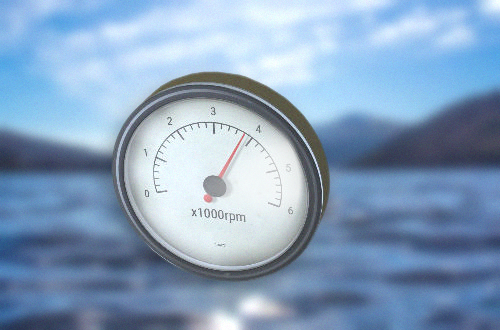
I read 3800,rpm
